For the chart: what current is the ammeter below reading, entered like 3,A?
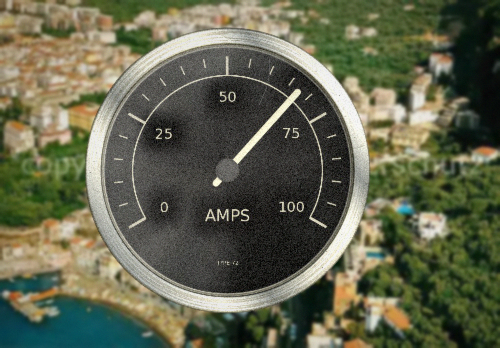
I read 67.5,A
